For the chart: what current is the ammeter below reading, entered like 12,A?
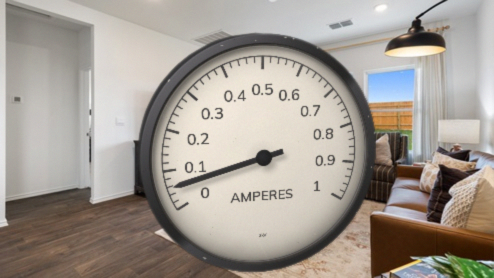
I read 0.06,A
